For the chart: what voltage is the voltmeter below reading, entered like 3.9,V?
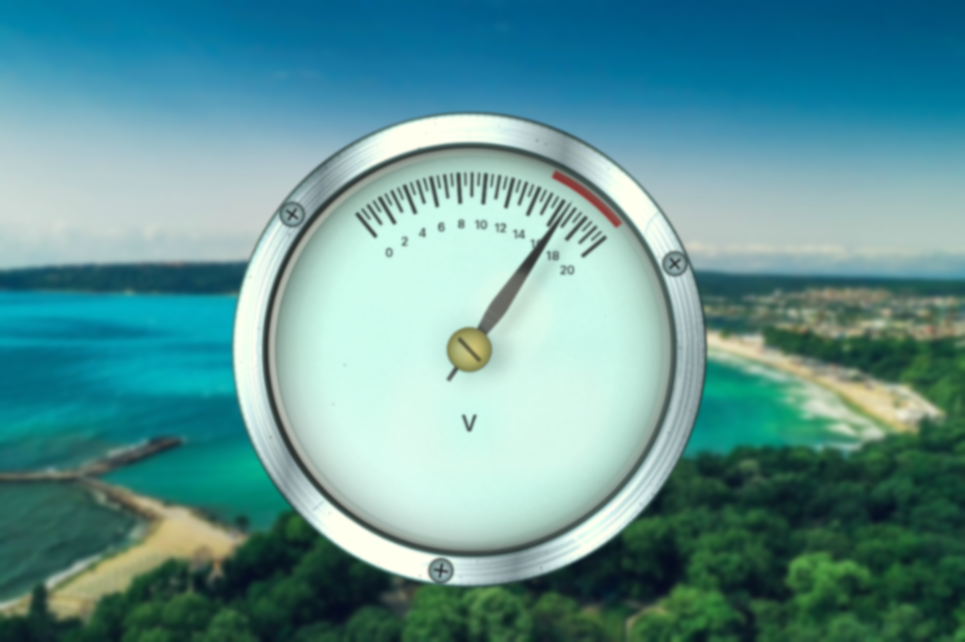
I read 16.5,V
